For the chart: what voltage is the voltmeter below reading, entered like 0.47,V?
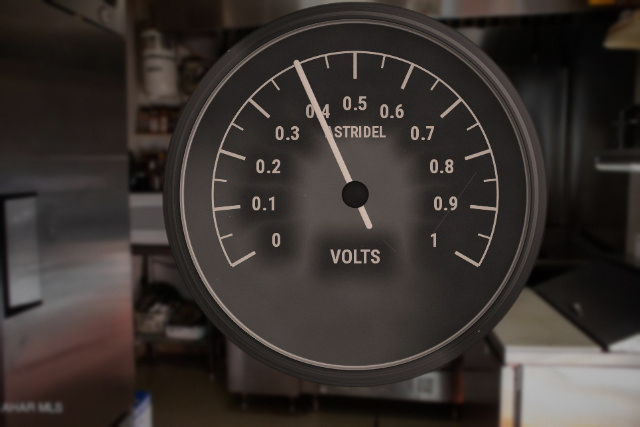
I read 0.4,V
